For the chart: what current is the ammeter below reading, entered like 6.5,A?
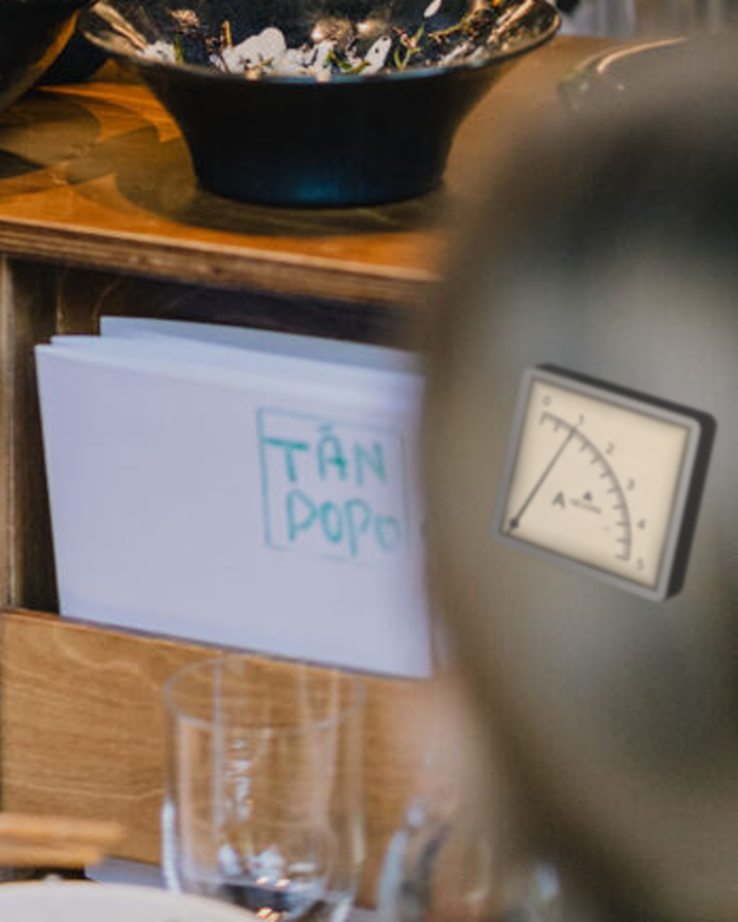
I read 1,A
